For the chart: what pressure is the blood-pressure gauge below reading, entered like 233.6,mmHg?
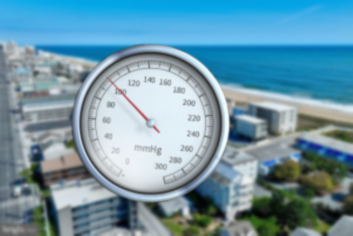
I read 100,mmHg
